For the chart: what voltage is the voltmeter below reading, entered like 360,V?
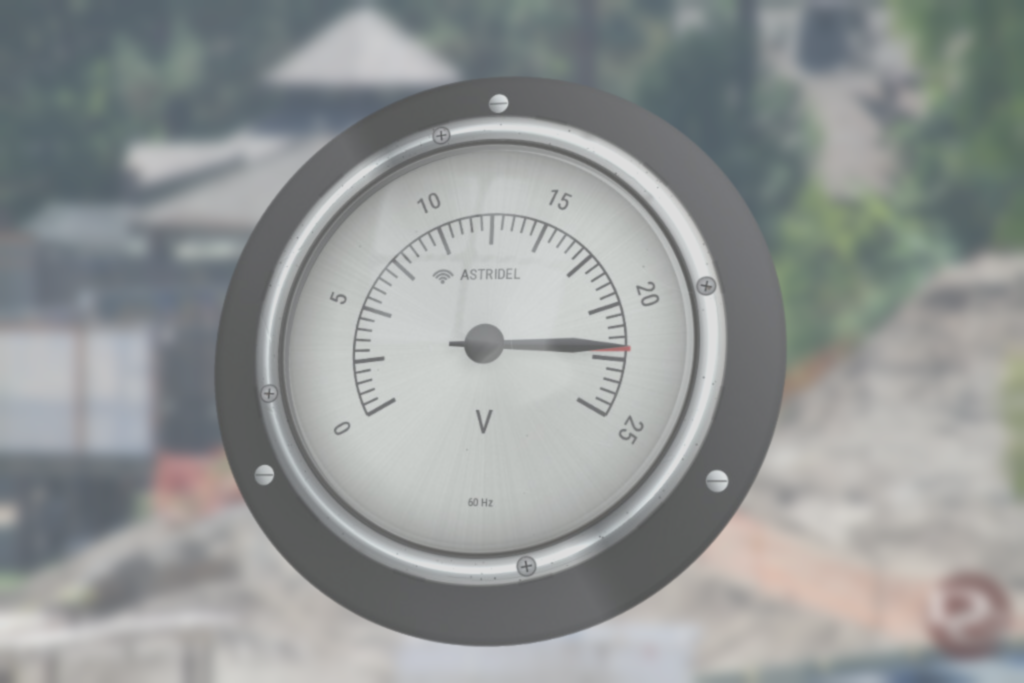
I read 22,V
